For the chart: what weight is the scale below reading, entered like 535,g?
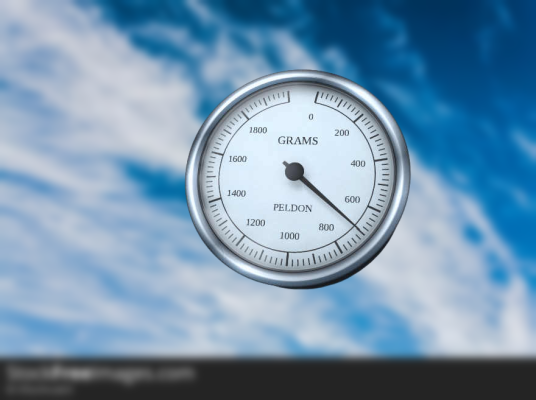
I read 700,g
